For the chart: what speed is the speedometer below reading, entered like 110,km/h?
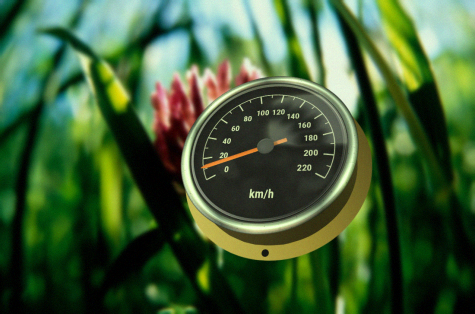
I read 10,km/h
